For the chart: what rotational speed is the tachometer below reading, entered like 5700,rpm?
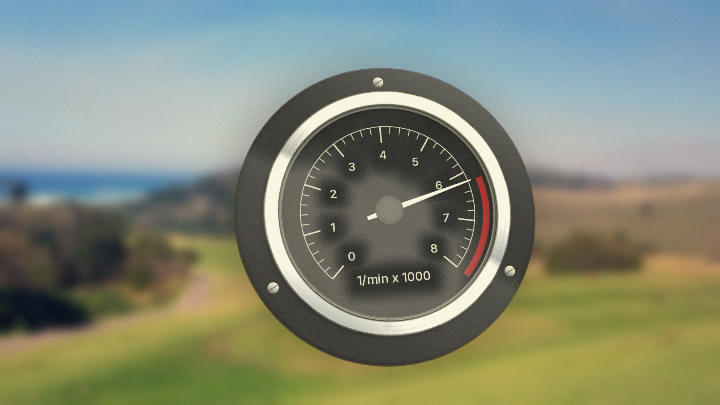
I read 6200,rpm
